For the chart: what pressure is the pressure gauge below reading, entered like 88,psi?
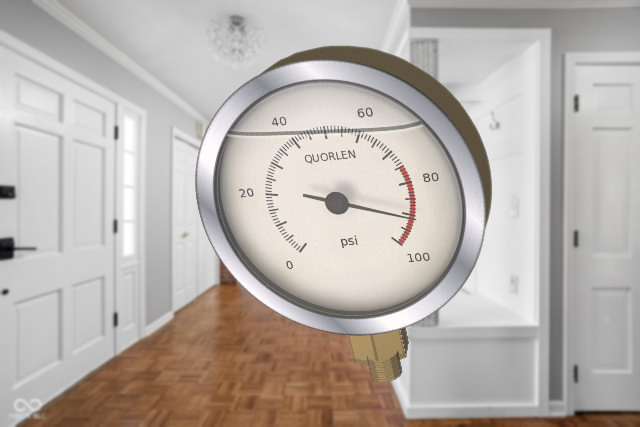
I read 90,psi
